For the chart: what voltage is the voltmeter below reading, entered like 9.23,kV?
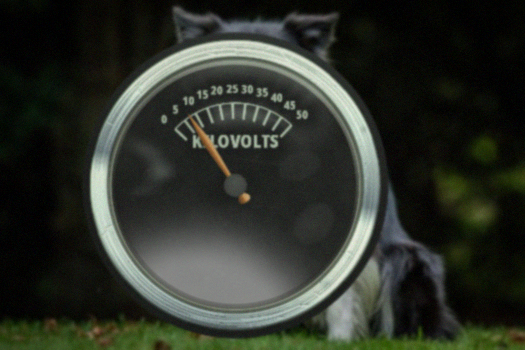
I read 7.5,kV
